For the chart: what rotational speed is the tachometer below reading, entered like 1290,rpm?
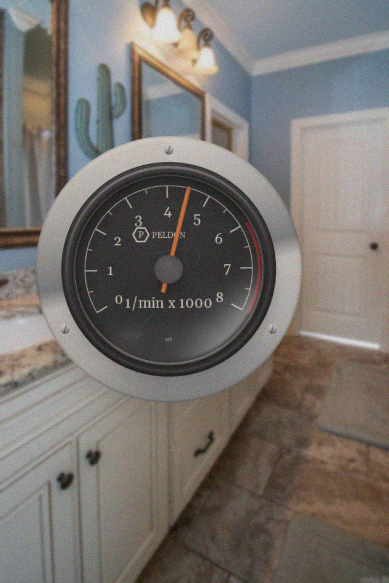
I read 4500,rpm
